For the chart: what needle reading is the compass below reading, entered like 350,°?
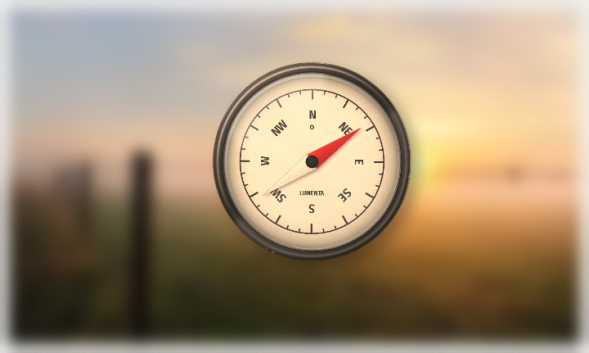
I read 55,°
